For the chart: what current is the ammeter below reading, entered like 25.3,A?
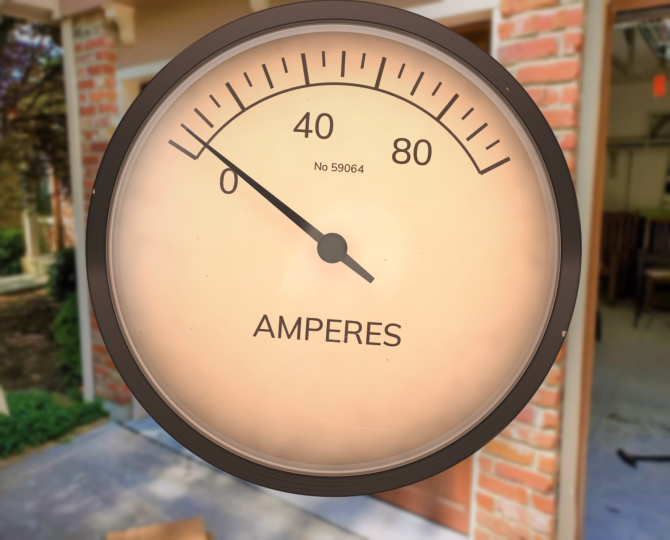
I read 5,A
